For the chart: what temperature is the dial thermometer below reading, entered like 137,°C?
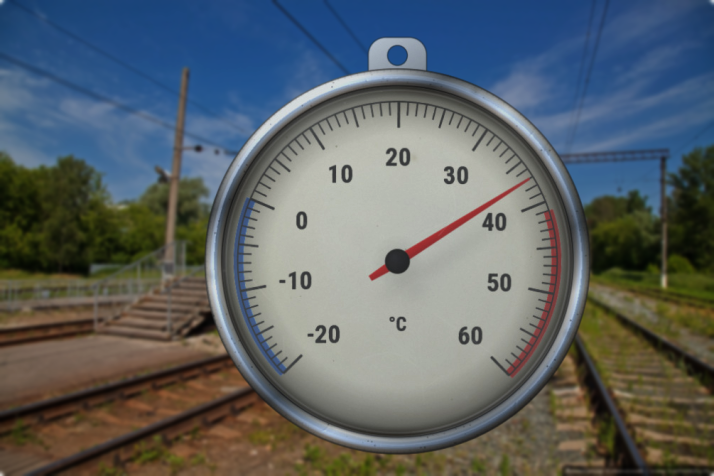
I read 37,°C
